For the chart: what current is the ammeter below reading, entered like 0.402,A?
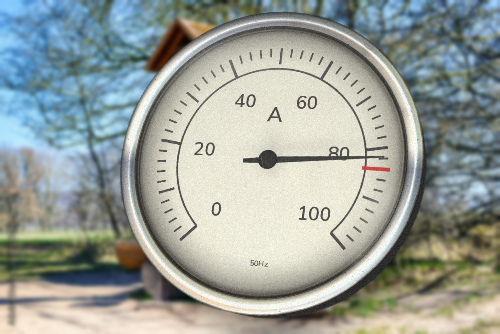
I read 82,A
